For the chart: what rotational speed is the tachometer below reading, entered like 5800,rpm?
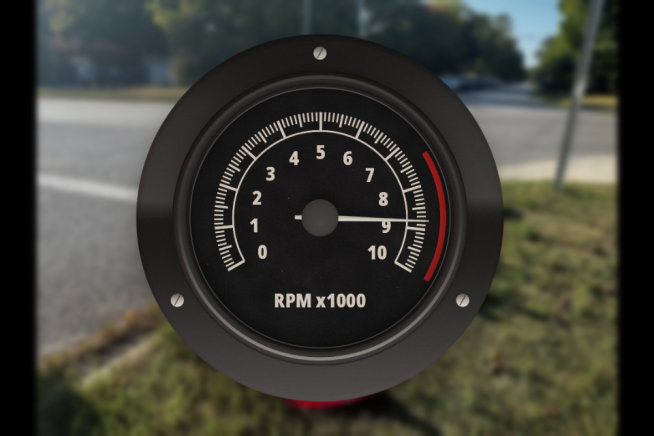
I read 8800,rpm
